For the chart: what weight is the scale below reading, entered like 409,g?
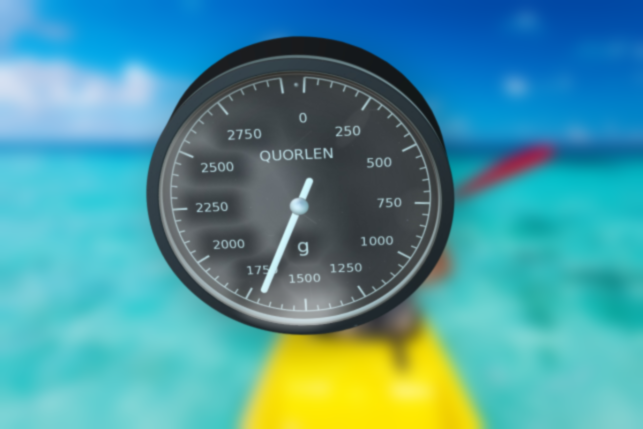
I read 1700,g
